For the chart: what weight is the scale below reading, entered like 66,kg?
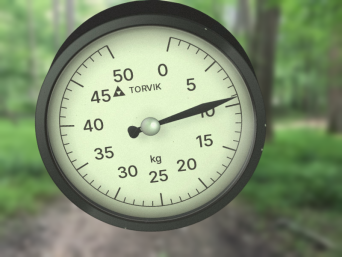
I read 9,kg
